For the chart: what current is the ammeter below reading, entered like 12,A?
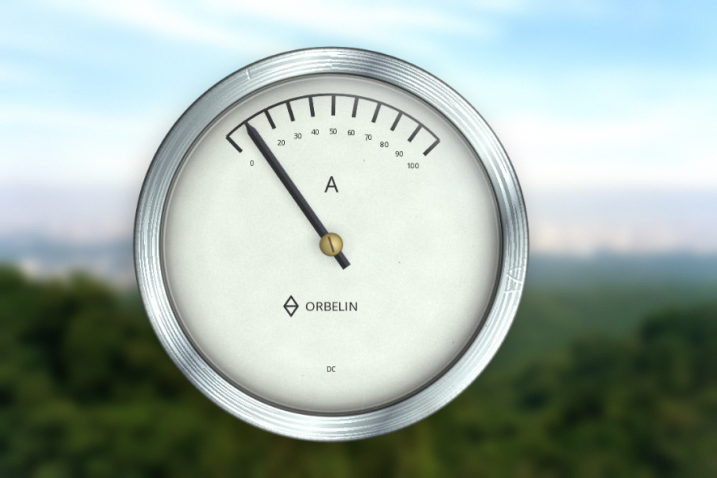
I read 10,A
